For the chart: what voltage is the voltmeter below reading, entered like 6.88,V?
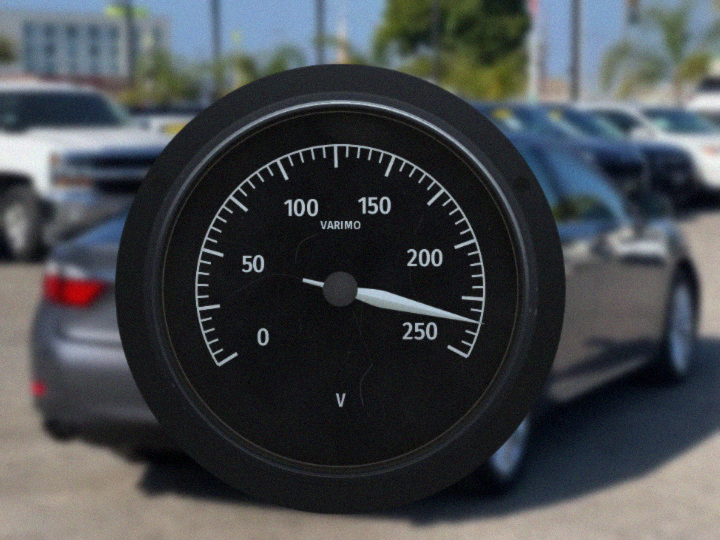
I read 235,V
